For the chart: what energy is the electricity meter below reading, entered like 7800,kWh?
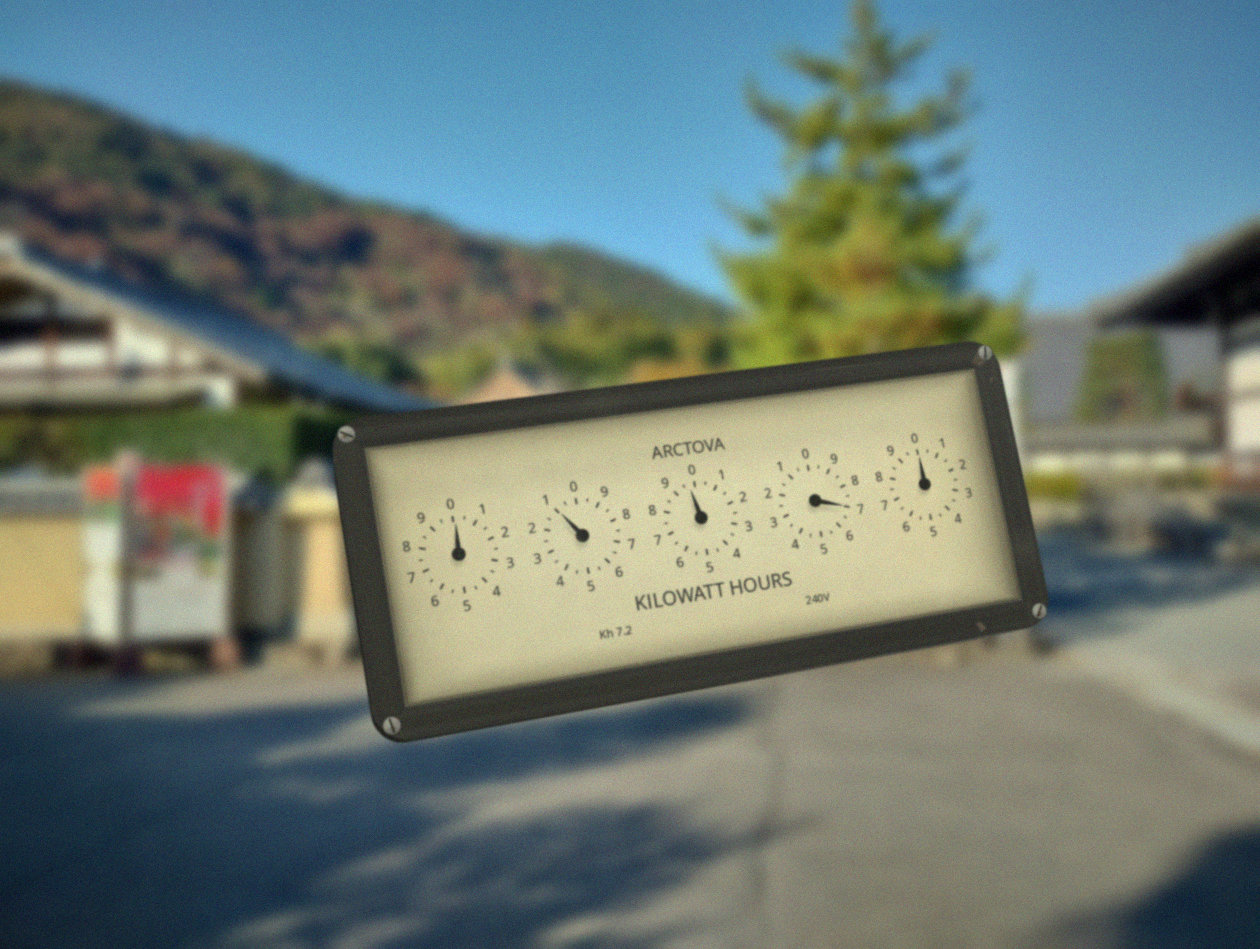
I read 970,kWh
